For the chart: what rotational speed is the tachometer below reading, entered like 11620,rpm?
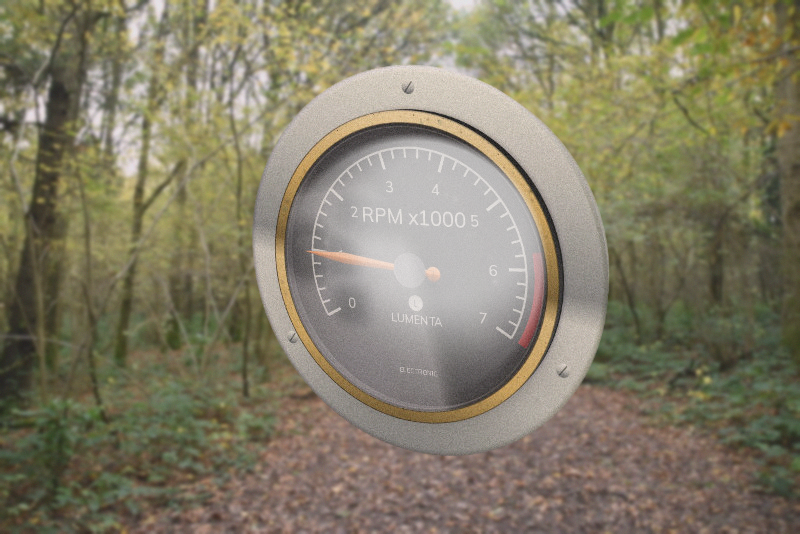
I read 1000,rpm
